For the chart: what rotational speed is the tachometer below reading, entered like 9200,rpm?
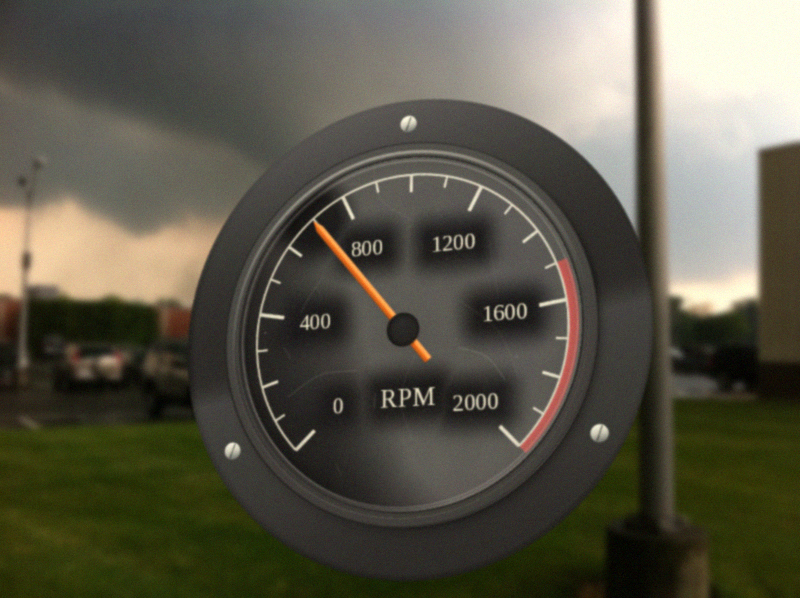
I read 700,rpm
